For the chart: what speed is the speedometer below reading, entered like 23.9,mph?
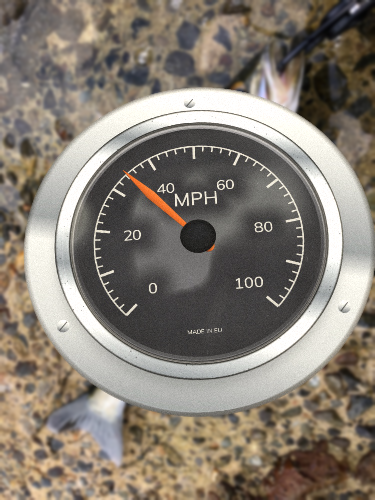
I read 34,mph
